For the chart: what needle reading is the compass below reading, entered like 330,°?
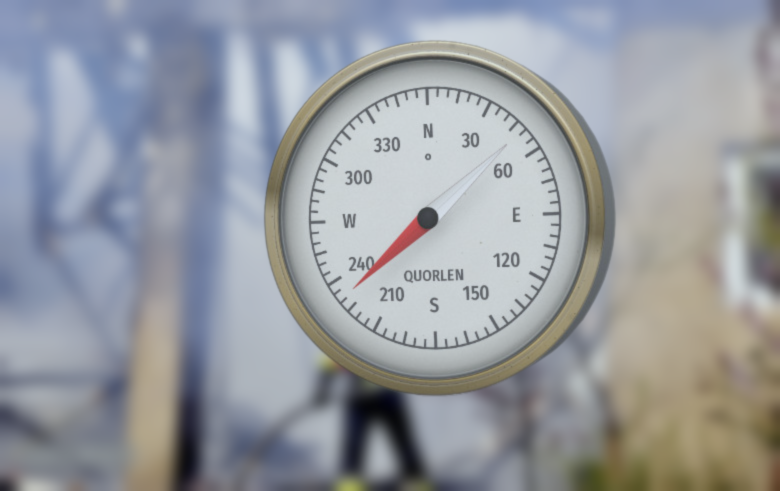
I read 230,°
